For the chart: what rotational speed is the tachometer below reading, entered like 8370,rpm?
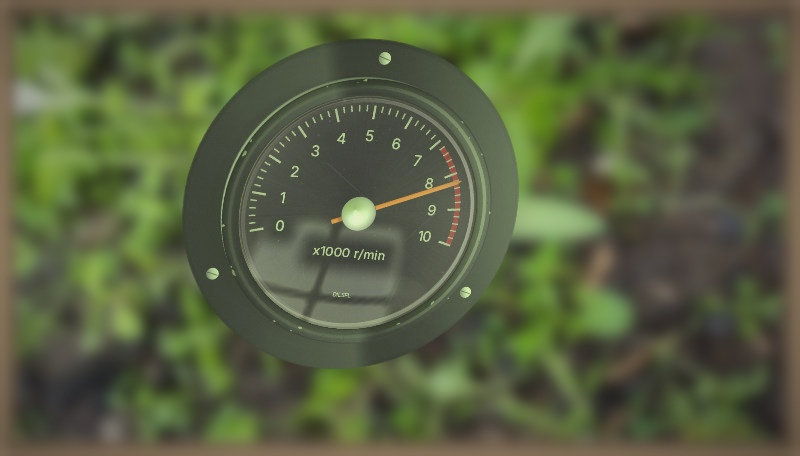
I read 8200,rpm
